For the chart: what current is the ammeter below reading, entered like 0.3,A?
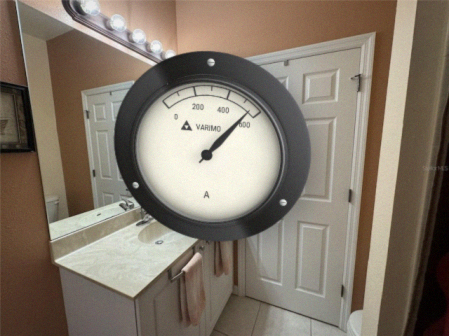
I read 550,A
